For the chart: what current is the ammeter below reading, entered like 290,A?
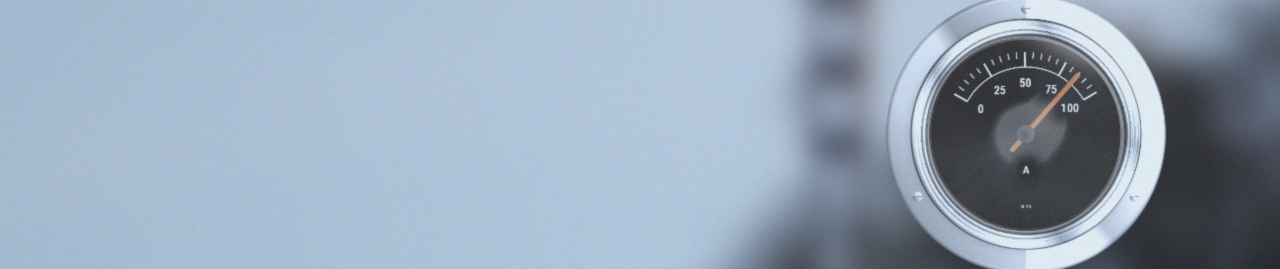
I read 85,A
